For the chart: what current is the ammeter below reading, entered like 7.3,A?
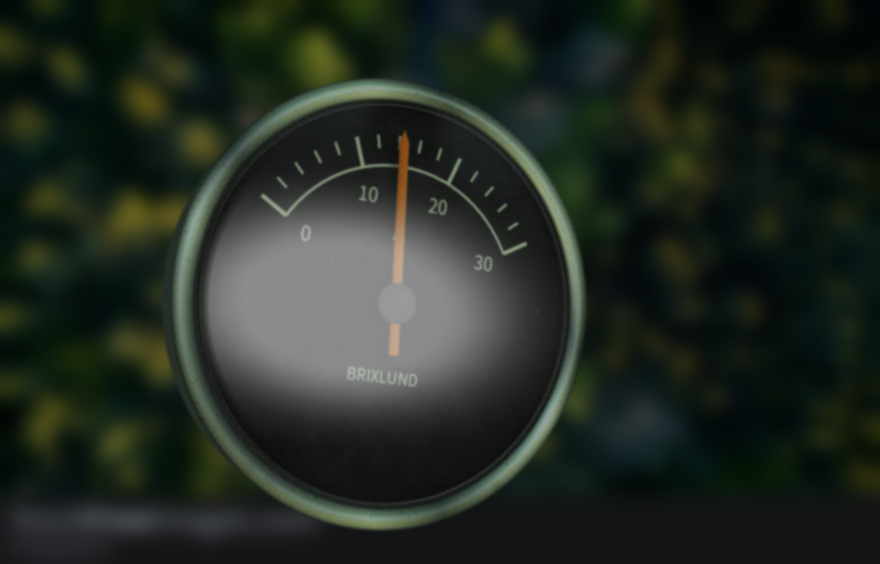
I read 14,A
